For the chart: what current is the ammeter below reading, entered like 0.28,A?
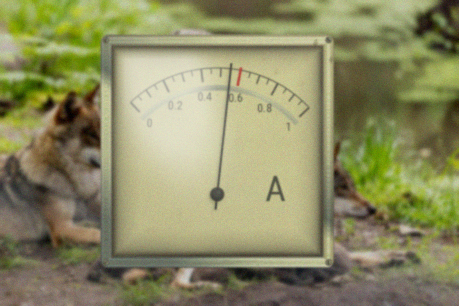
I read 0.55,A
